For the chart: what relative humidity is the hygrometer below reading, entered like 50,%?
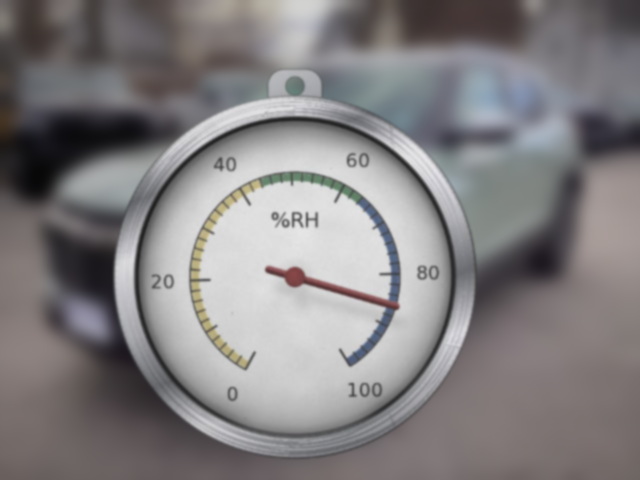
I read 86,%
